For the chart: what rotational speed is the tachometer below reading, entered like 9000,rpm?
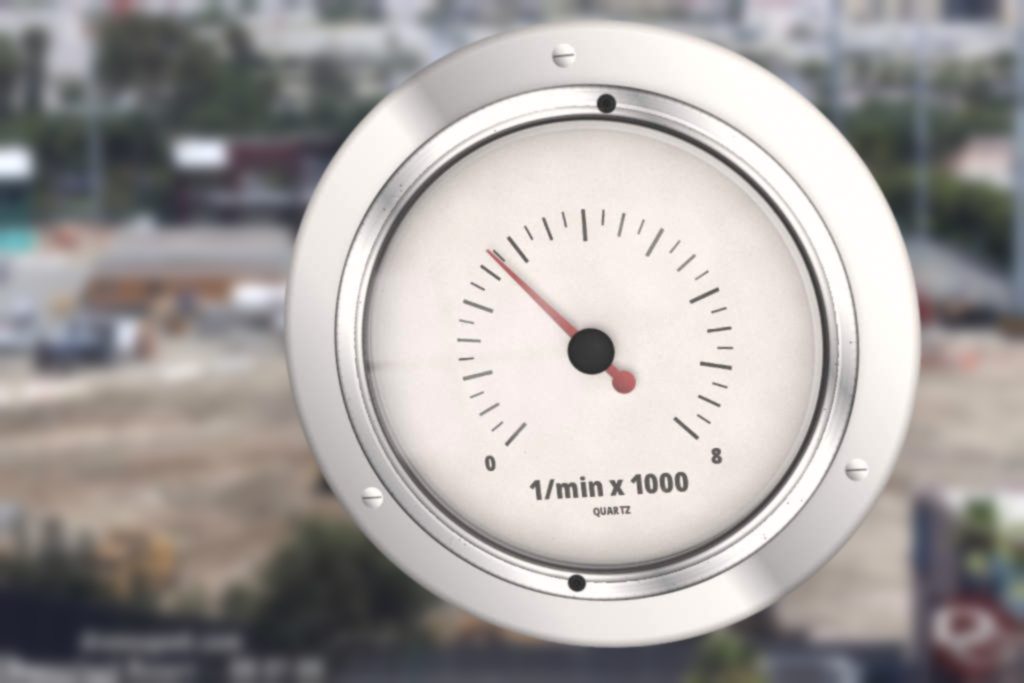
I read 2750,rpm
